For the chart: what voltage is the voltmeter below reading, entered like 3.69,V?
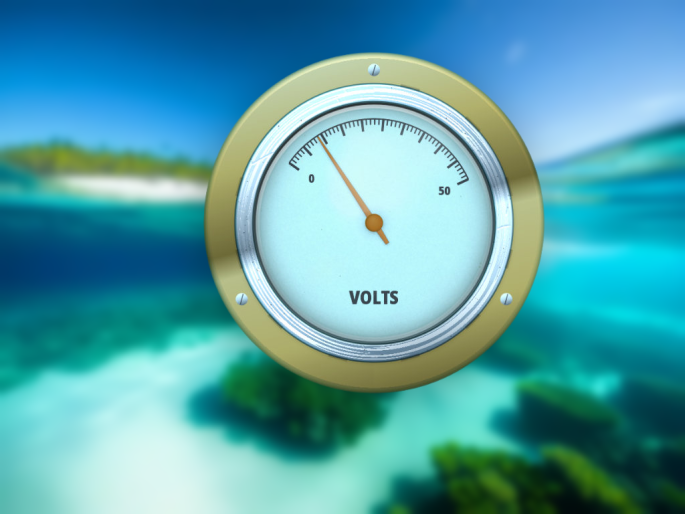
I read 9,V
